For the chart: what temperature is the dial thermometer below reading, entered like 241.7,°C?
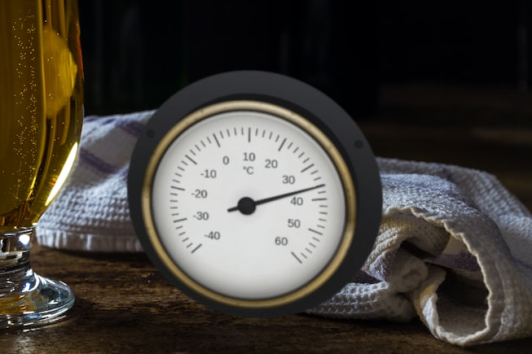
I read 36,°C
